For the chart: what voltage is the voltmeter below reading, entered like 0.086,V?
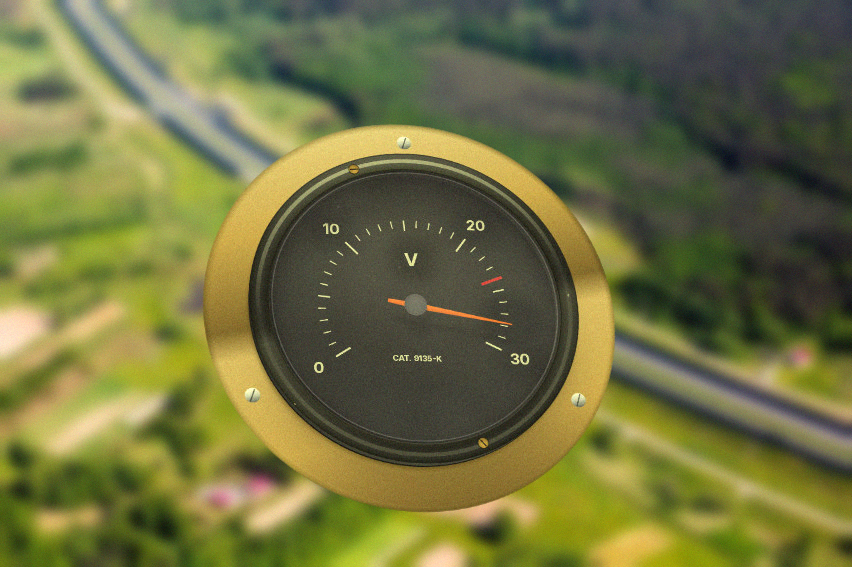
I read 28,V
